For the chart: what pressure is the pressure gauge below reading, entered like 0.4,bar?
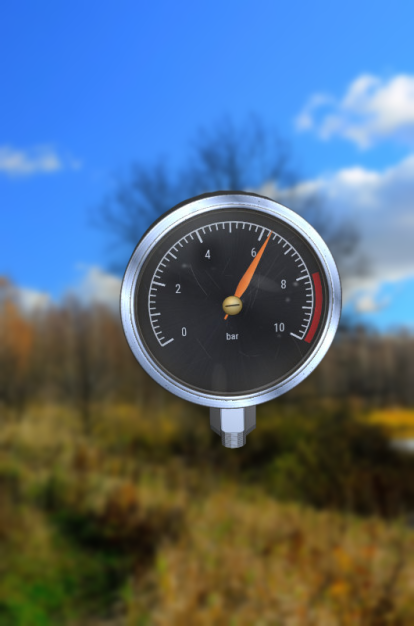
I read 6.2,bar
